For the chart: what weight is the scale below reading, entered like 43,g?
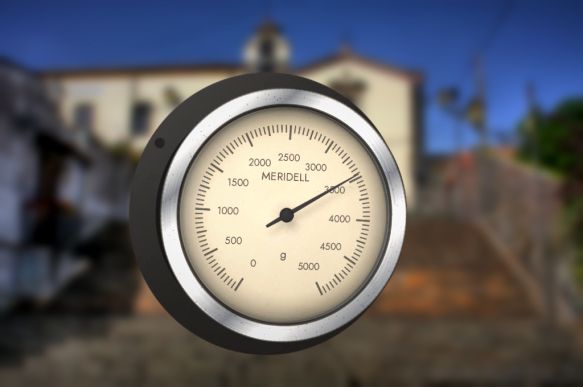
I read 3450,g
